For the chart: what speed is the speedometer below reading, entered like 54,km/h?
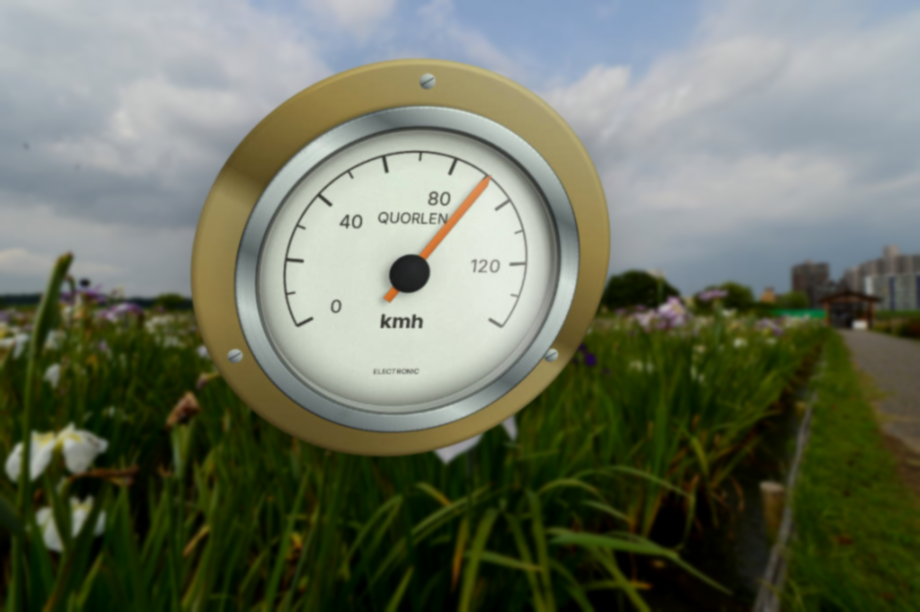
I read 90,km/h
